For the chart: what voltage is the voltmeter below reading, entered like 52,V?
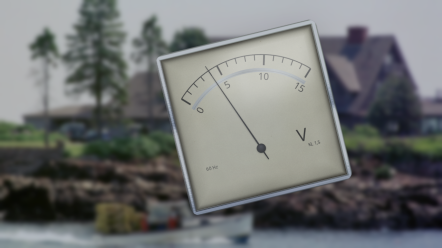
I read 4,V
